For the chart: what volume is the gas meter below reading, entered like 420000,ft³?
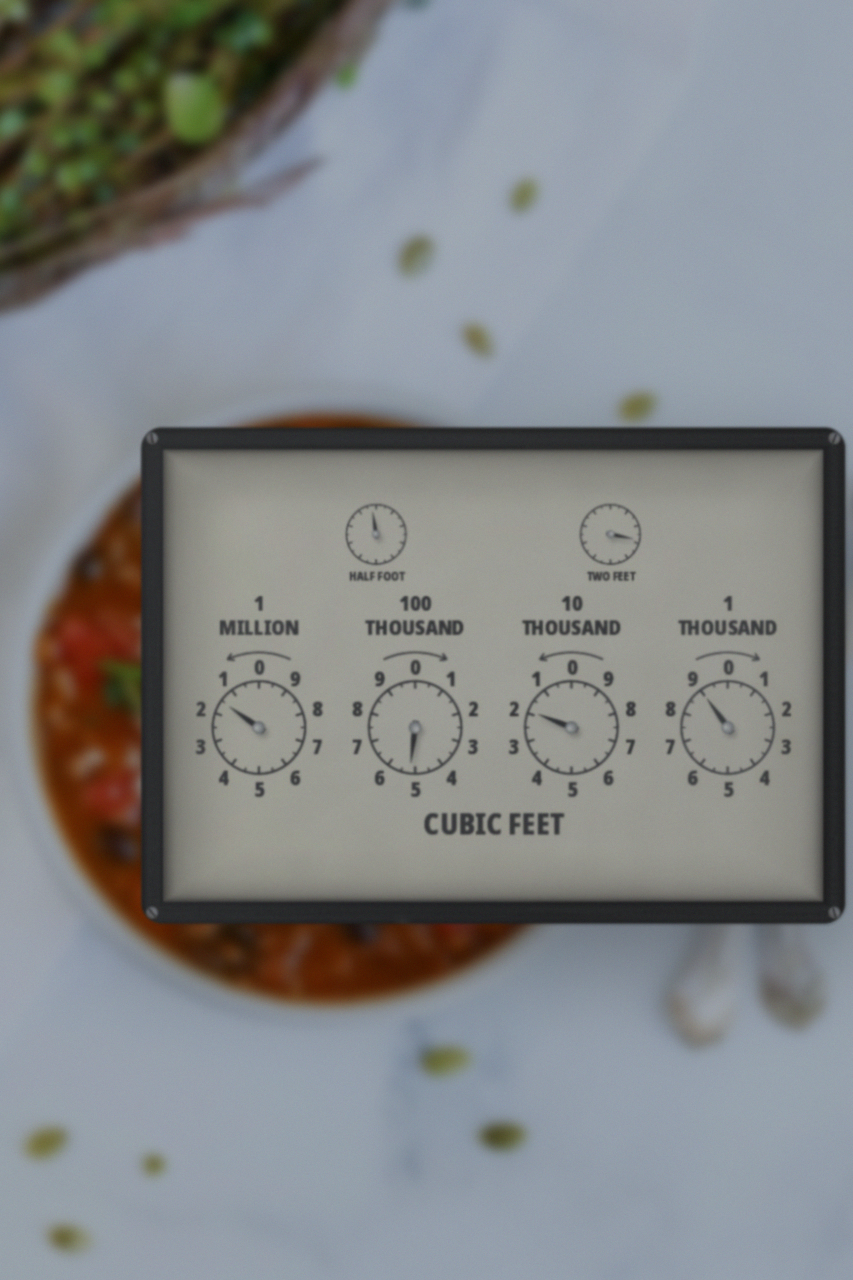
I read 151900,ft³
